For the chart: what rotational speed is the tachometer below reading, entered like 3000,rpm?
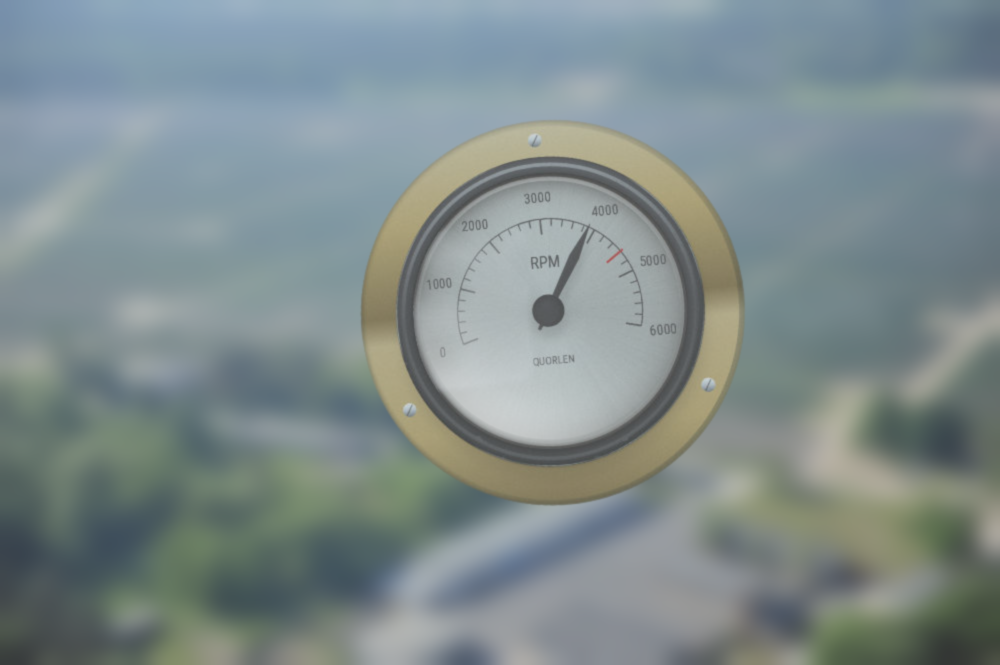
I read 3900,rpm
